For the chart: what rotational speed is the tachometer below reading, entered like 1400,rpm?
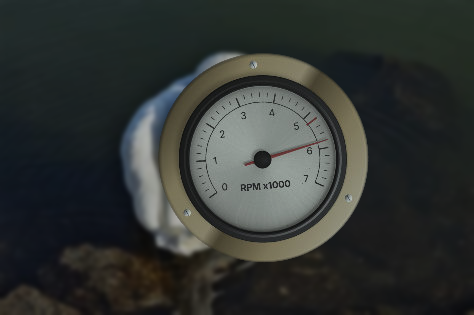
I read 5800,rpm
